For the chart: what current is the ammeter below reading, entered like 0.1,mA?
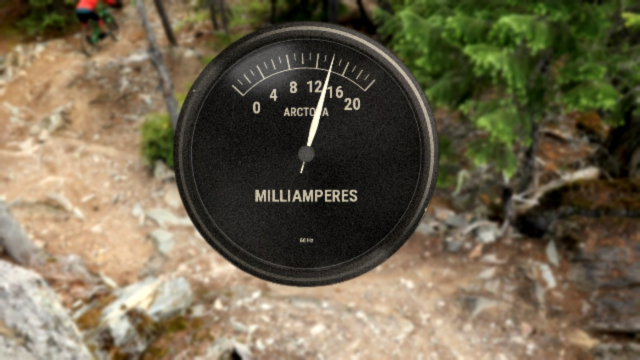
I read 14,mA
